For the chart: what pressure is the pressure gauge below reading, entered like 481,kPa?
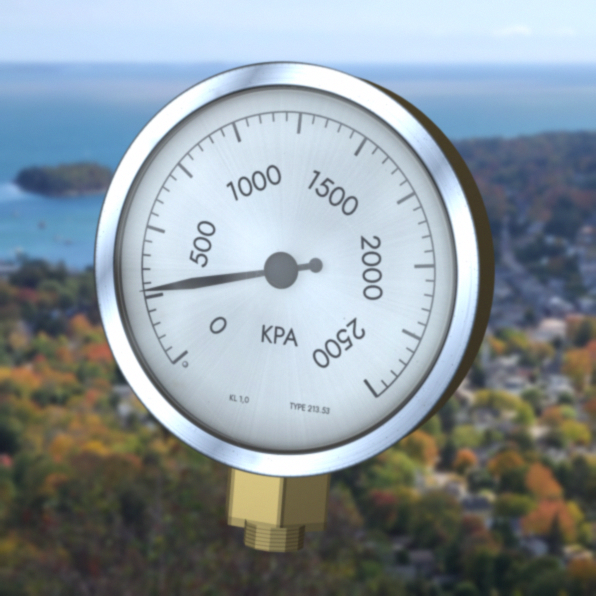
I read 275,kPa
